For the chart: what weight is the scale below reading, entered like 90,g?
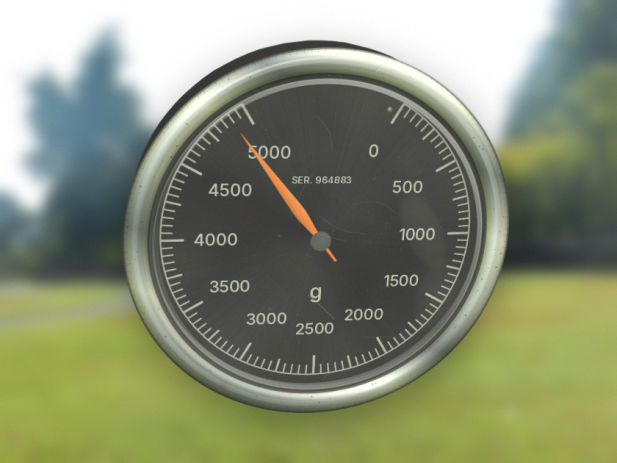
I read 4900,g
